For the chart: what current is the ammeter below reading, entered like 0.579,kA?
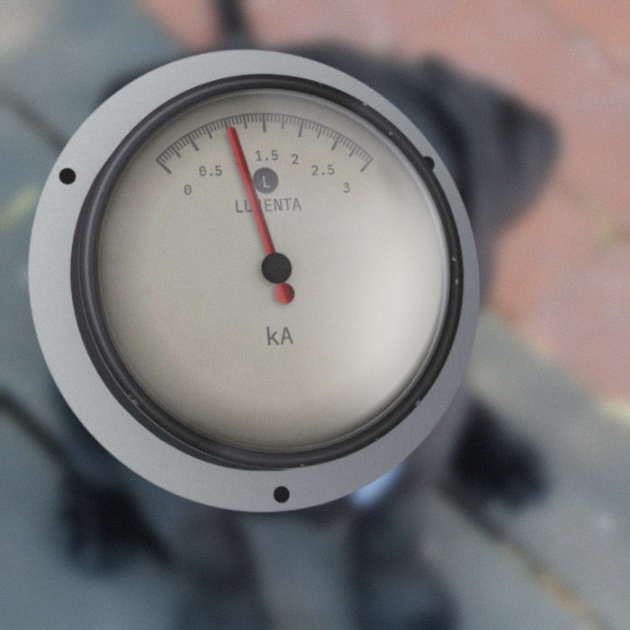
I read 1,kA
